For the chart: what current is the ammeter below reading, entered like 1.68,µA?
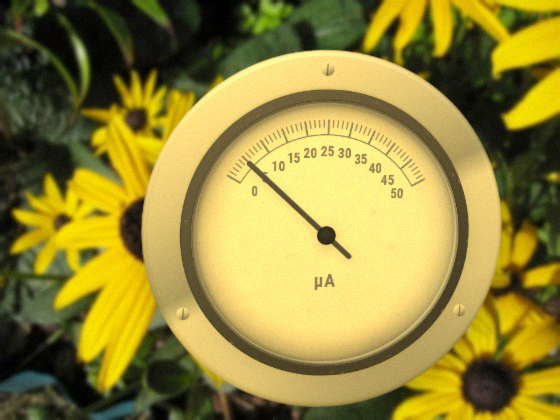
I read 5,µA
